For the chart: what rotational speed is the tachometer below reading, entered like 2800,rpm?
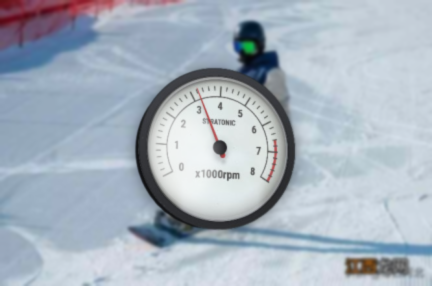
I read 3200,rpm
